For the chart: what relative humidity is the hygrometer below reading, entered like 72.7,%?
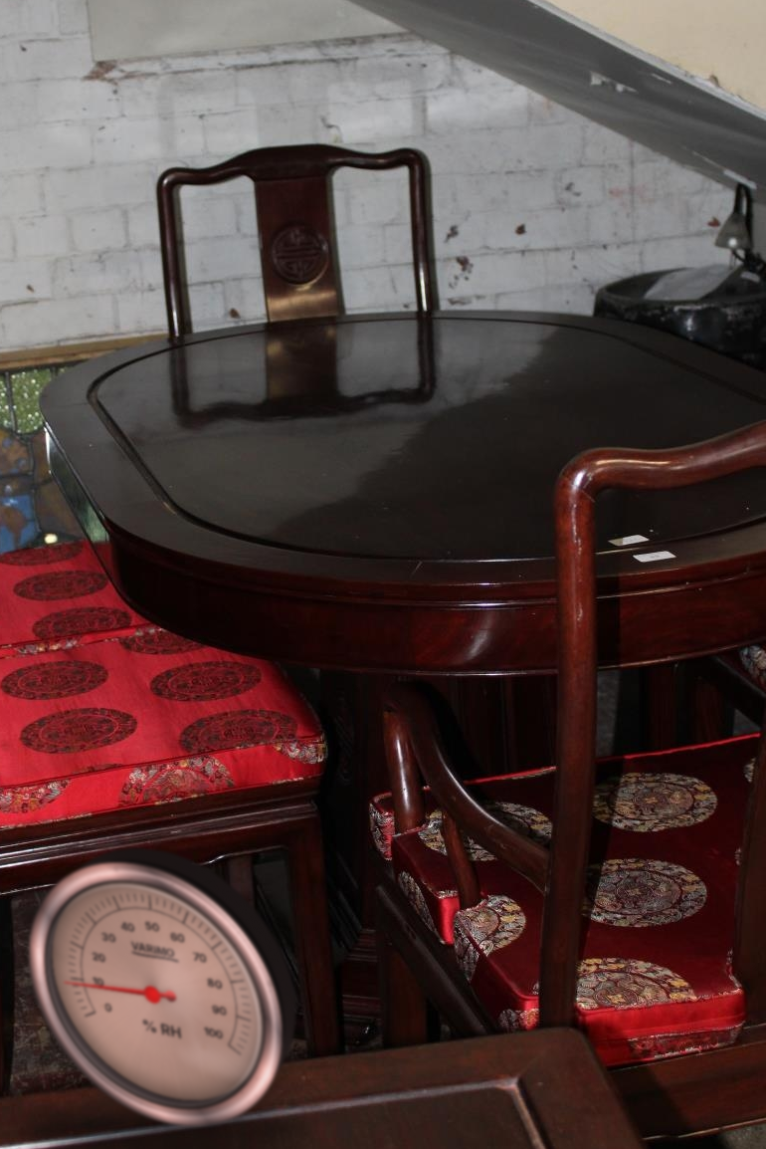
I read 10,%
